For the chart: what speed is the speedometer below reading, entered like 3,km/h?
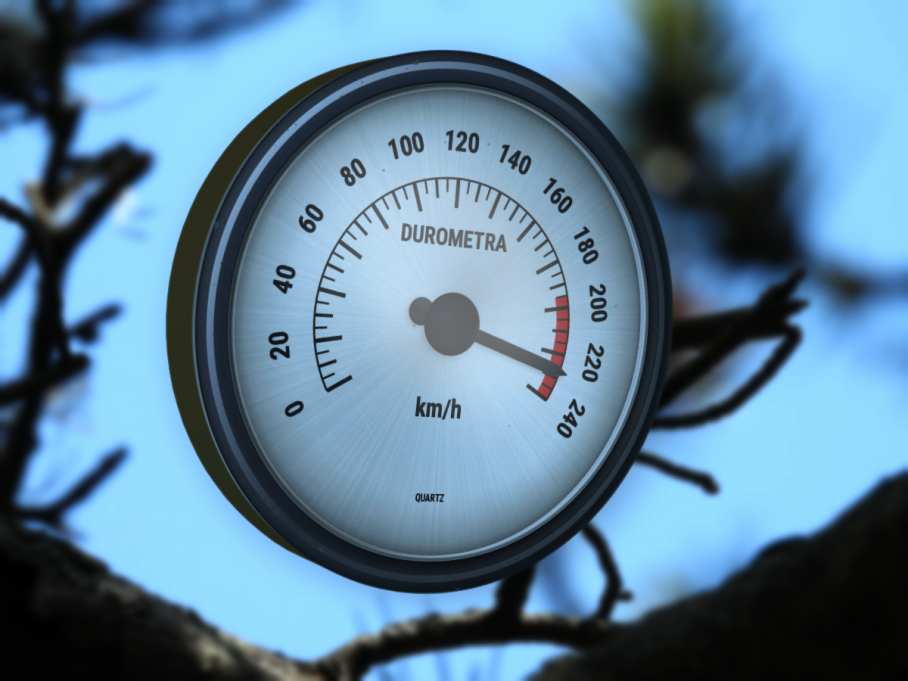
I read 227.5,km/h
